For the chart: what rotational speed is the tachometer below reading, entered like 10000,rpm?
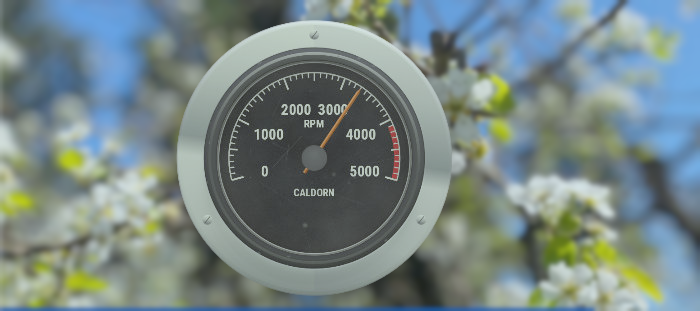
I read 3300,rpm
